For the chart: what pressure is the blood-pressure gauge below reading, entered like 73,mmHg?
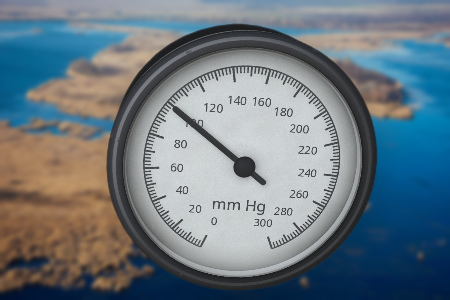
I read 100,mmHg
